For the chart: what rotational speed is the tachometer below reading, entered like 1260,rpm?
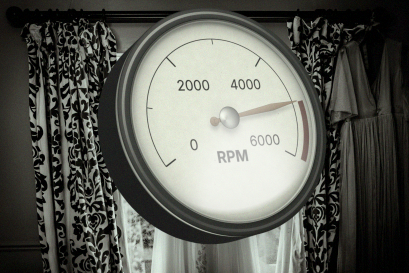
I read 5000,rpm
